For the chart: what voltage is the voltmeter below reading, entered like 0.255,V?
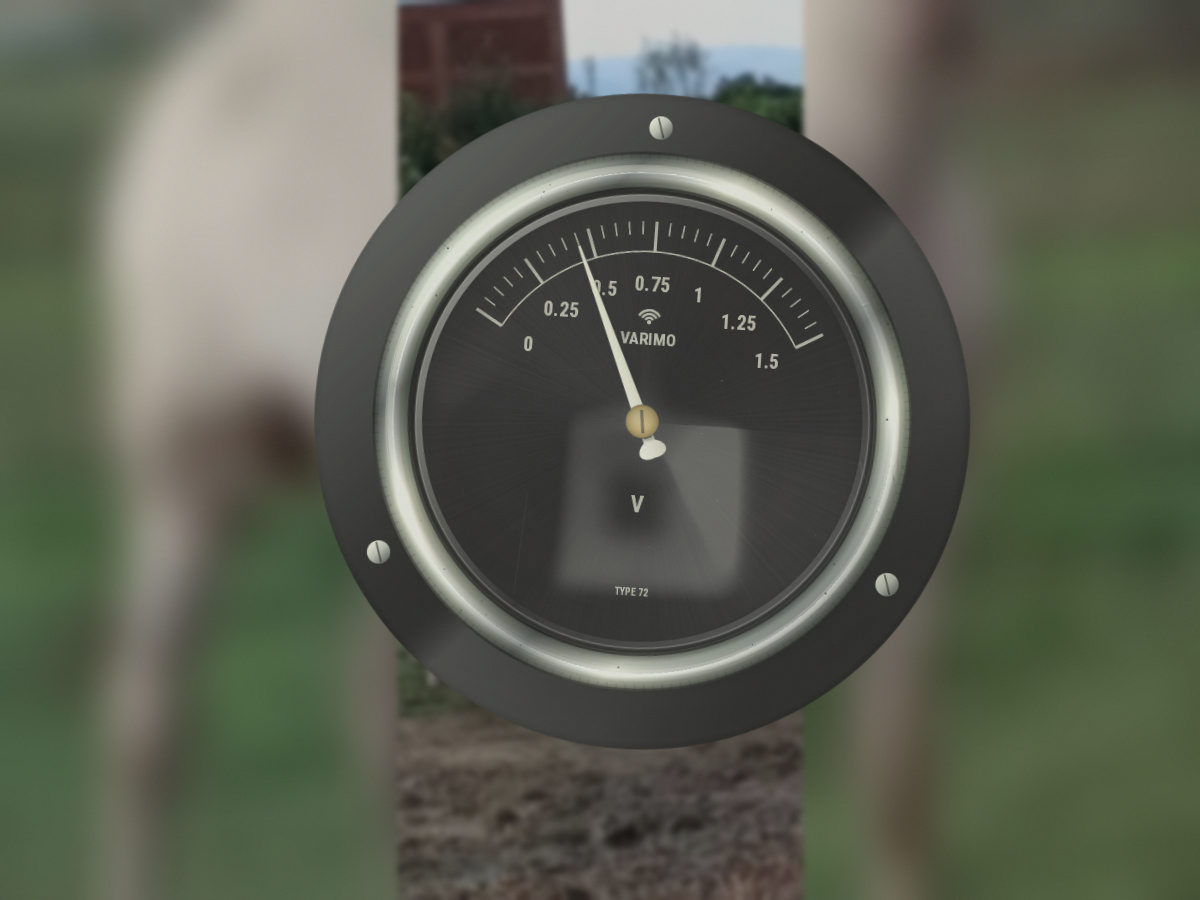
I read 0.45,V
